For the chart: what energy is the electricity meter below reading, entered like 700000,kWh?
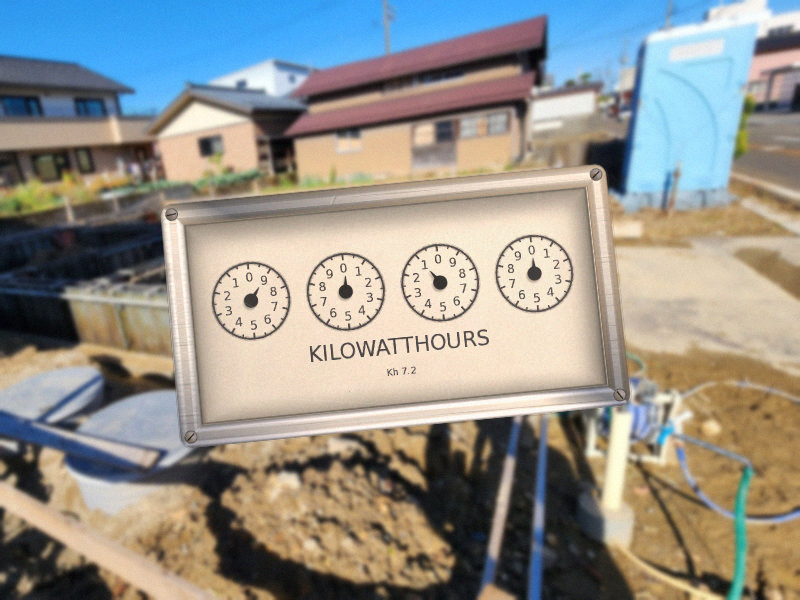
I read 9010,kWh
